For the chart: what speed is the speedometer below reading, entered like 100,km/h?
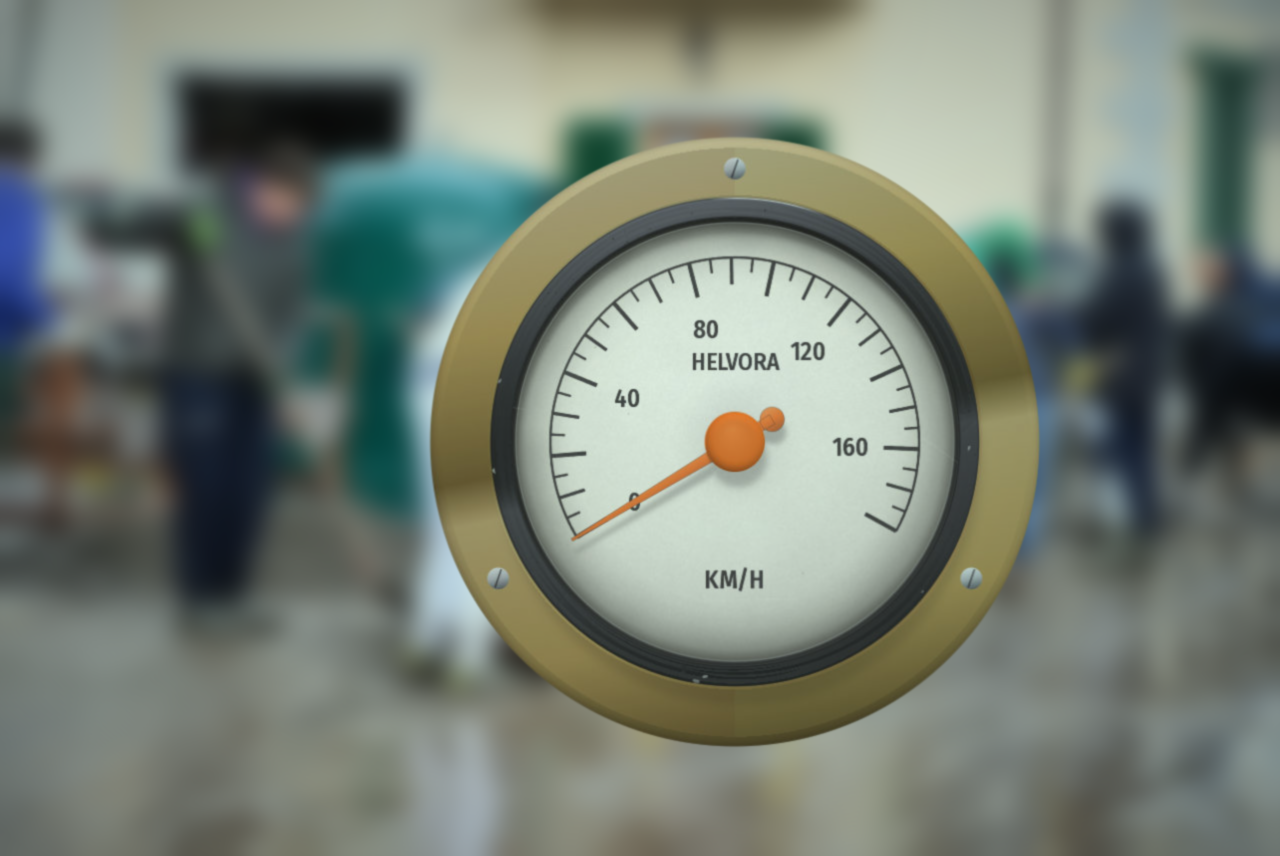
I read 0,km/h
